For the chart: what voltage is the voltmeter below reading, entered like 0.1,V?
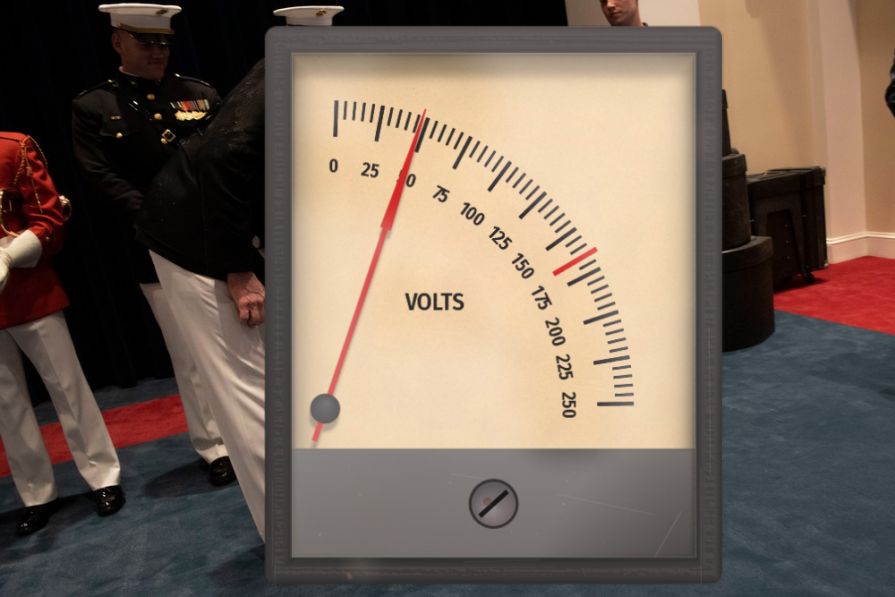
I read 47.5,V
